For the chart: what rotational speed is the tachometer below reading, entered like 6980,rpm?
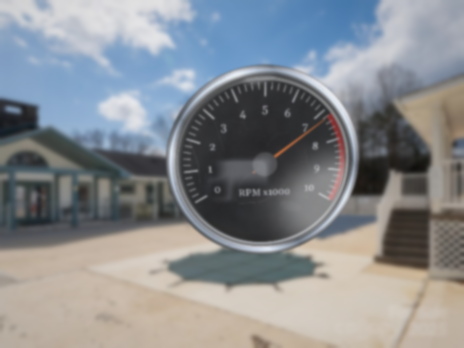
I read 7200,rpm
